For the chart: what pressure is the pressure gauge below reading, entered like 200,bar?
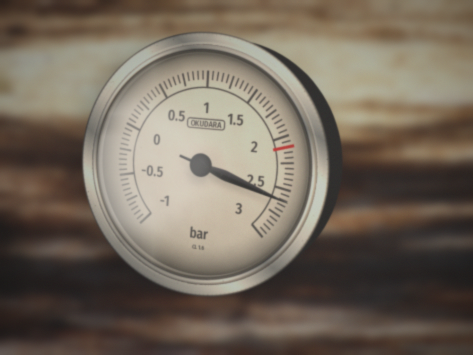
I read 2.6,bar
